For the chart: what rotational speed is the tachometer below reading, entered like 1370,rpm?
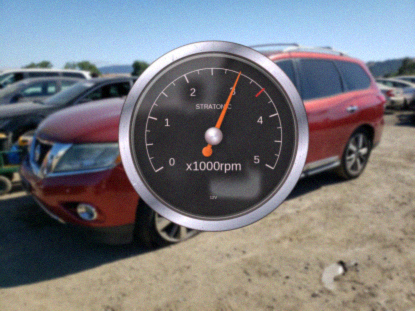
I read 3000,rpm
